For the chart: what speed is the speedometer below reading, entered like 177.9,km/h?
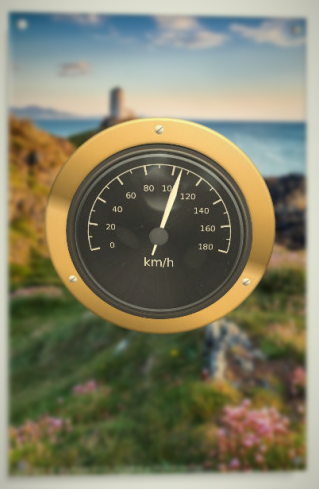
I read 105,km/h
